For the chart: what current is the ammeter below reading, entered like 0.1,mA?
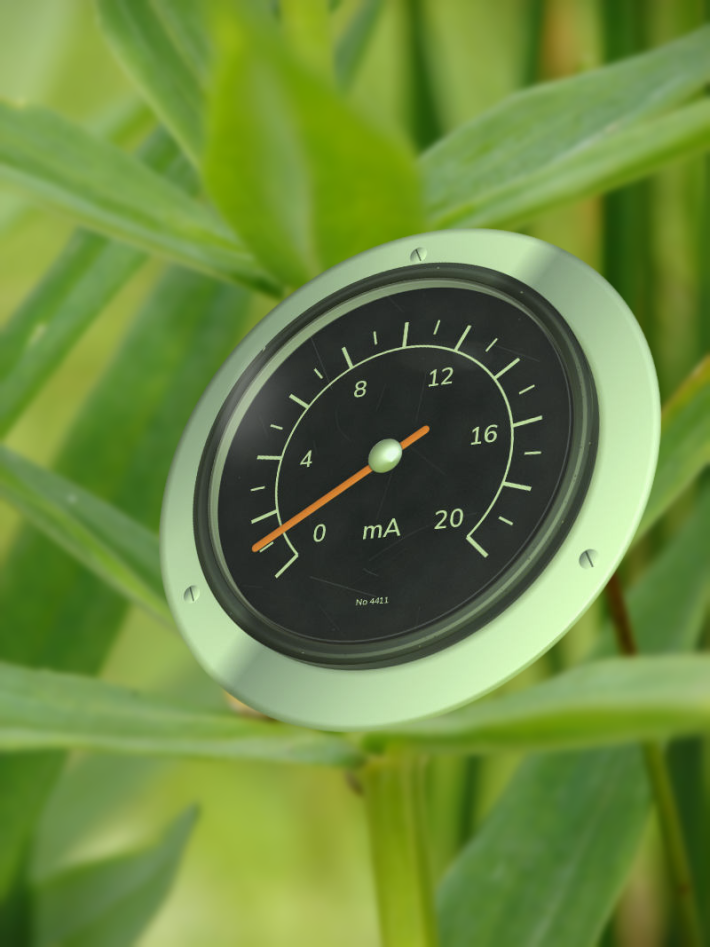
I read 1,mA
